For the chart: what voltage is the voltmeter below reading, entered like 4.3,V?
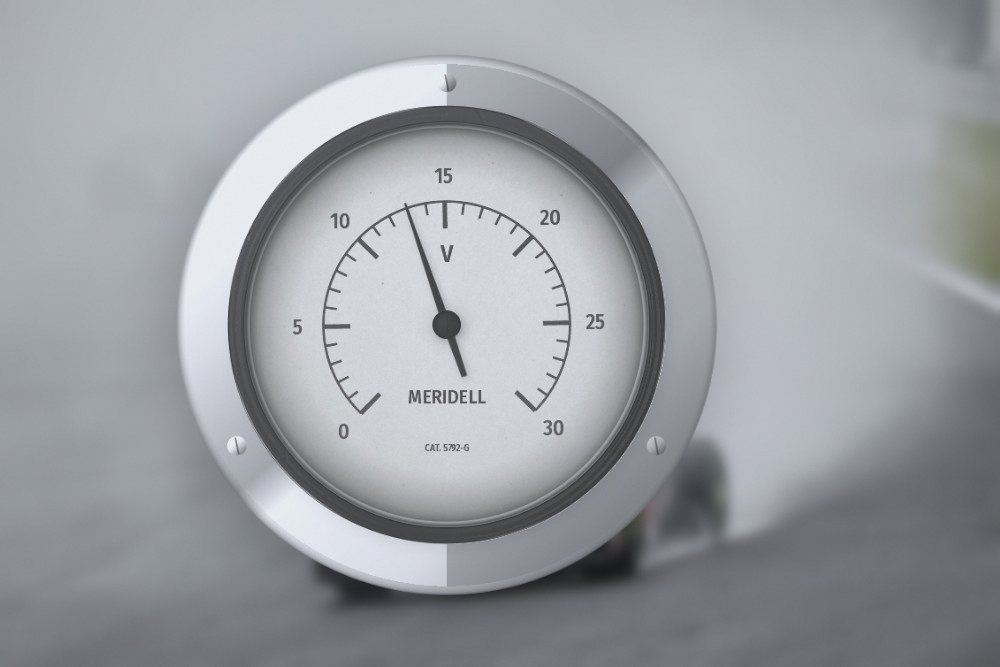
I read 13,V
